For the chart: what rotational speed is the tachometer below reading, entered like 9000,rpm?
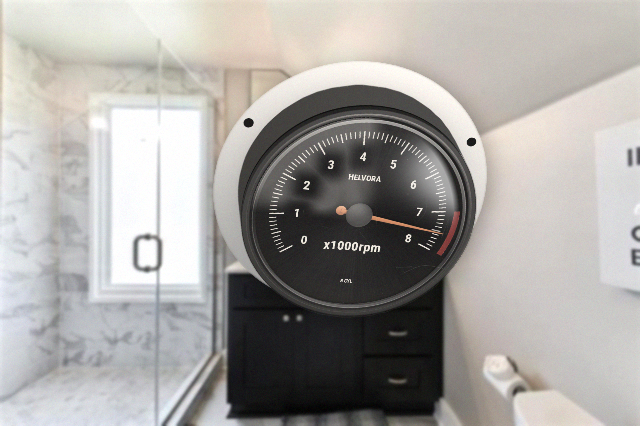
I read 7500,rpm
